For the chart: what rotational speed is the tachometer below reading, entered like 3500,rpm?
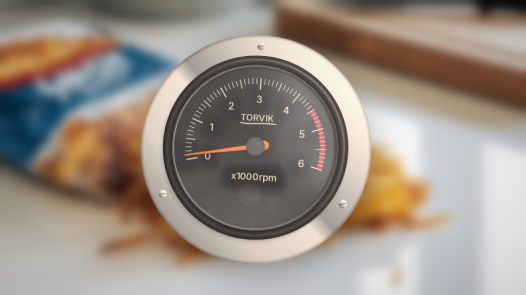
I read 100,rpm
